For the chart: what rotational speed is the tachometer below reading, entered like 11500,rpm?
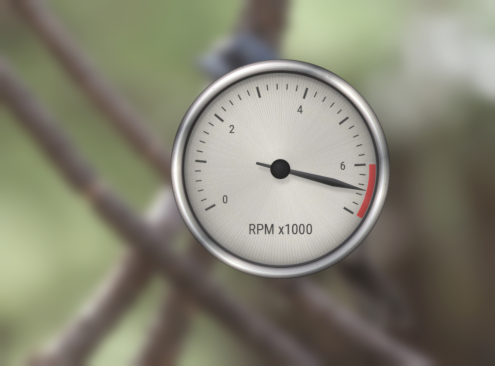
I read 6500,rpm
